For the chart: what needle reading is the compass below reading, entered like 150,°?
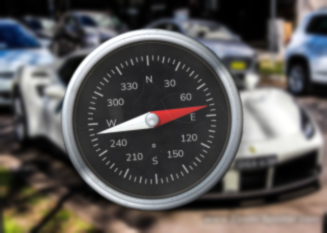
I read 80,°
